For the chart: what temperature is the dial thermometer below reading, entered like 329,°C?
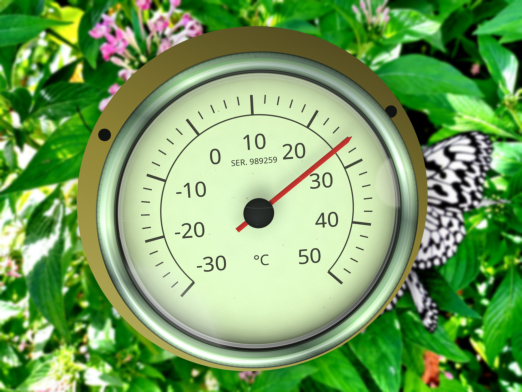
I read 26,°C
